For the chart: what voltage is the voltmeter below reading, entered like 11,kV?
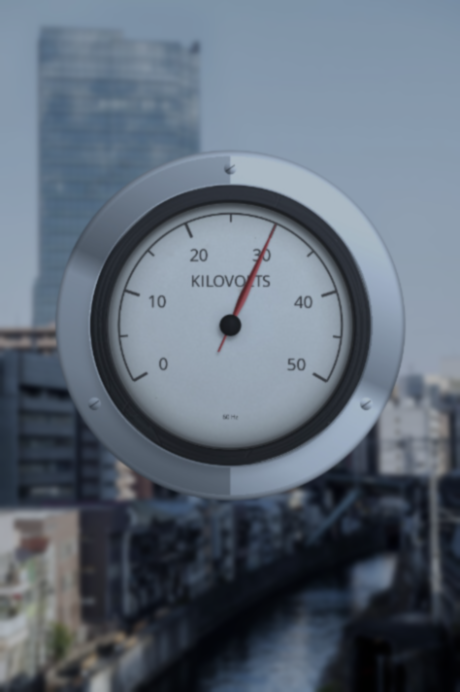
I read 30,kV
